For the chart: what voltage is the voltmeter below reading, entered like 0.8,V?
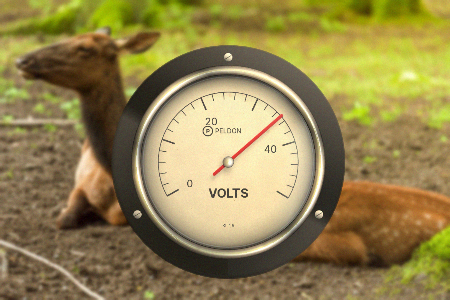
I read 35,V
